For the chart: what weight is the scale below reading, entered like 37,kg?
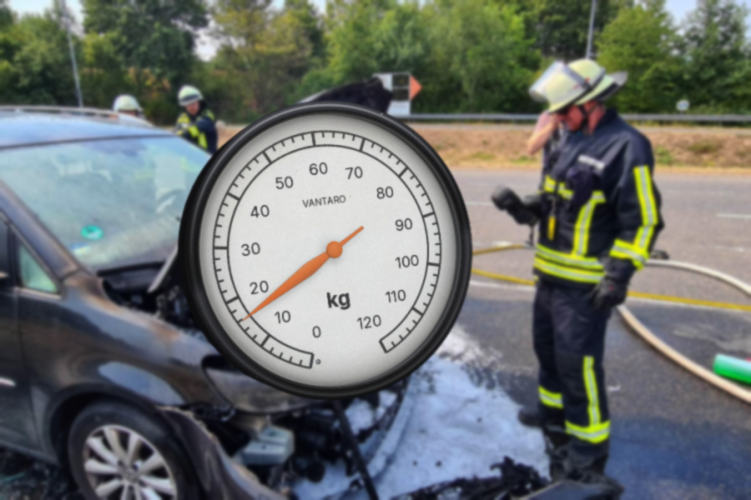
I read 16,kg
